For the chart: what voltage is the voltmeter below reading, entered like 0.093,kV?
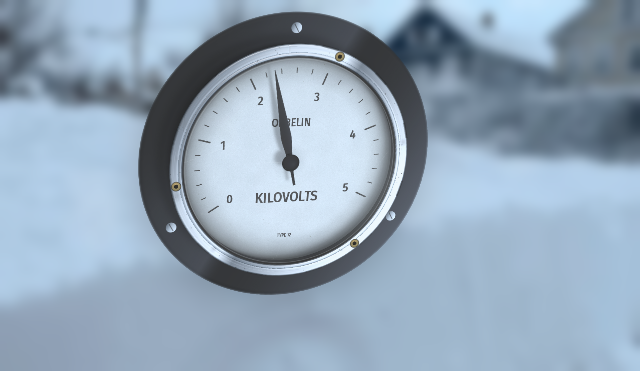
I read 2.3,kV
